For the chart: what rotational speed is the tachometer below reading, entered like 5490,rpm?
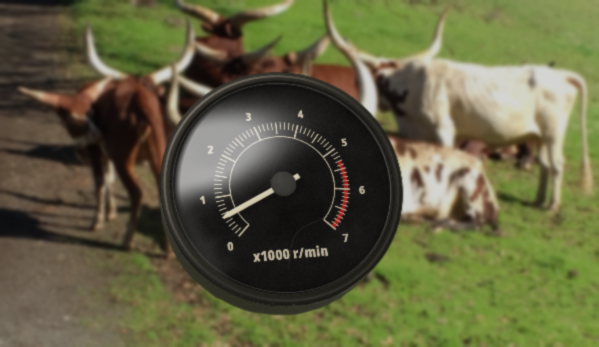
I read 500,rpm
